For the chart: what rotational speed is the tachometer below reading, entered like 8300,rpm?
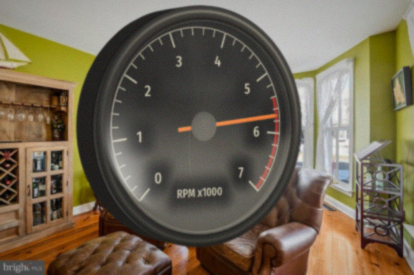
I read 5700,rpm
